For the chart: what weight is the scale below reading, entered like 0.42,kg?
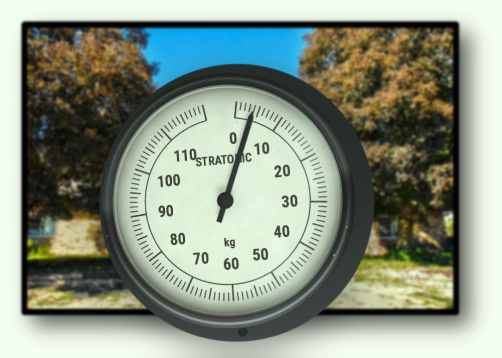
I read 4,kg
